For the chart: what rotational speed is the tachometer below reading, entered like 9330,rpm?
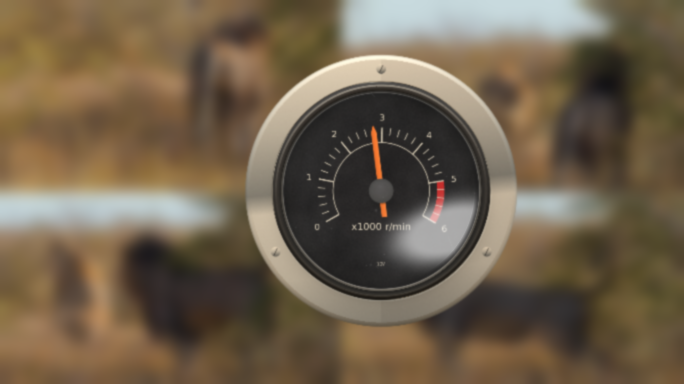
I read 2800,rpm
